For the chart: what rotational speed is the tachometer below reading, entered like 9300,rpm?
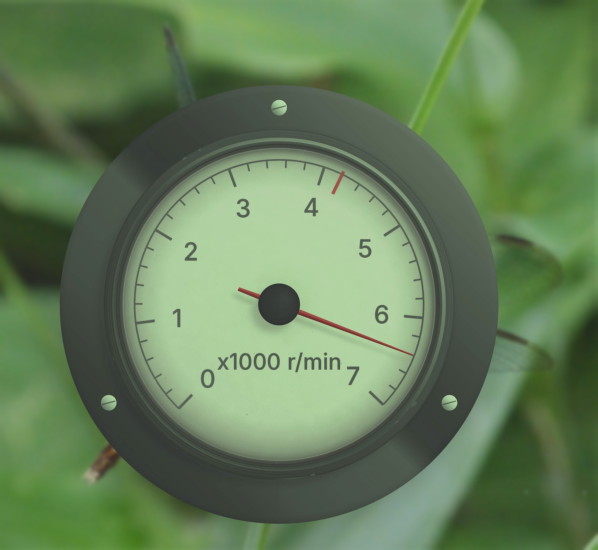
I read 6400,rpm
